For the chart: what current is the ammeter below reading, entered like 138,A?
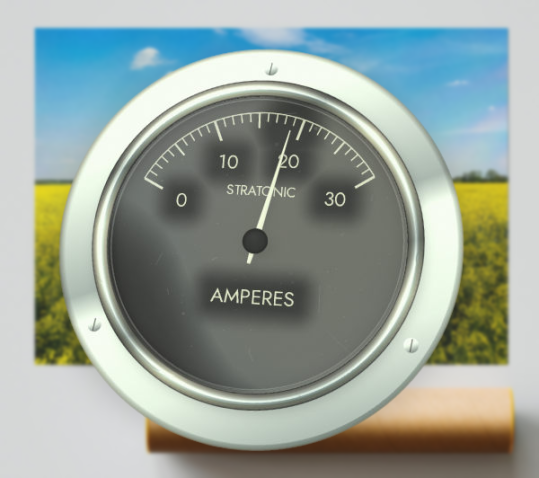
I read 19,A
